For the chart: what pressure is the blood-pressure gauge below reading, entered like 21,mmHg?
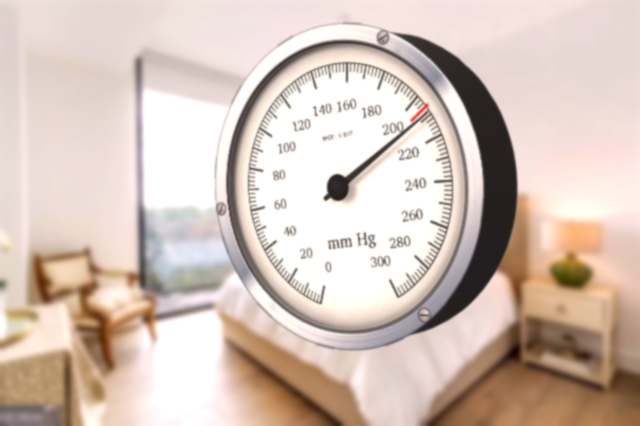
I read 210,mmHg
